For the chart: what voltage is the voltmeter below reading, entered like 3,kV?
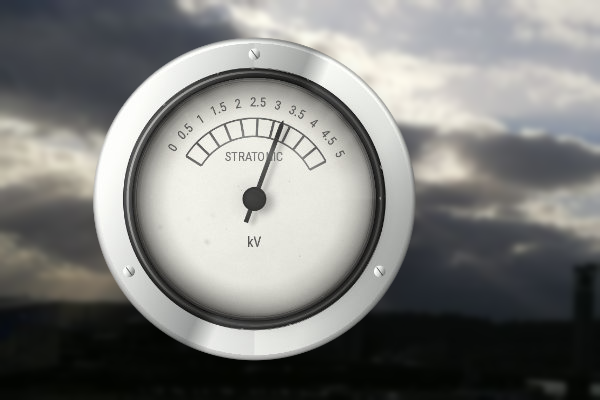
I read 3.25,kV
